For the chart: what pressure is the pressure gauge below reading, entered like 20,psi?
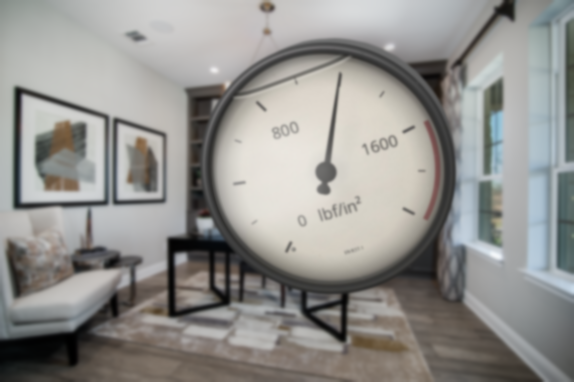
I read 1200,psi
